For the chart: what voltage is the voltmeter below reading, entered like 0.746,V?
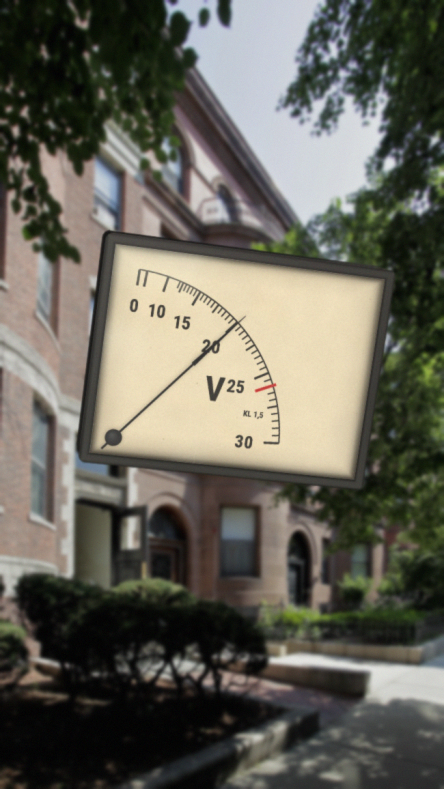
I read 20,V
